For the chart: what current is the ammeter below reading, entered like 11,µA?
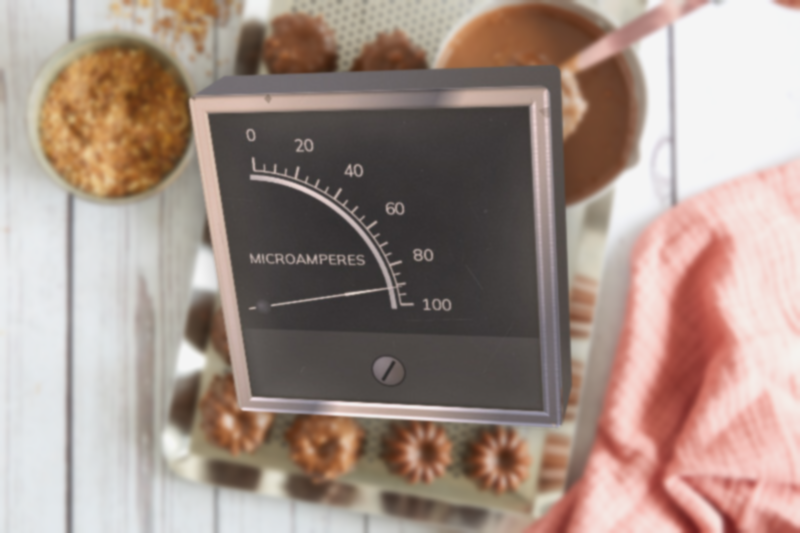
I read 90,µA
